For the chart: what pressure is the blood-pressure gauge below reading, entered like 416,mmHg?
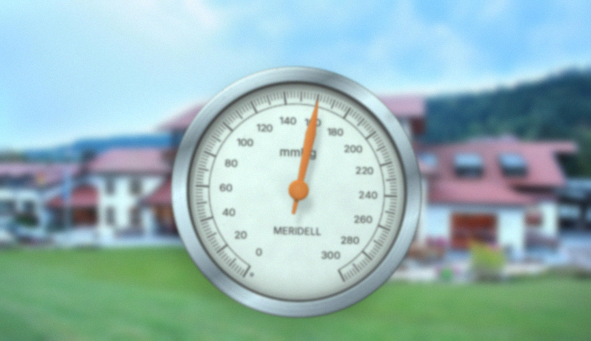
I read 160,mmHg
